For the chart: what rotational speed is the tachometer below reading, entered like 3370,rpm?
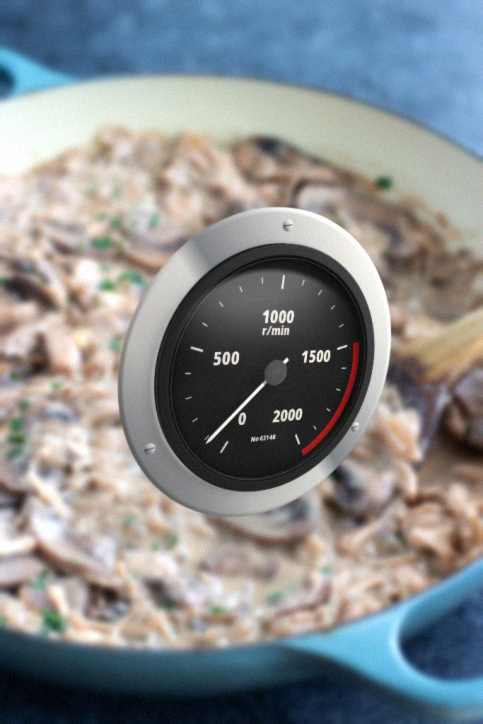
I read 100,rpm
